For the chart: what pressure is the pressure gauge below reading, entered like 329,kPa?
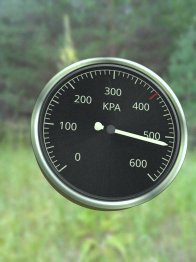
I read 520,kPa
